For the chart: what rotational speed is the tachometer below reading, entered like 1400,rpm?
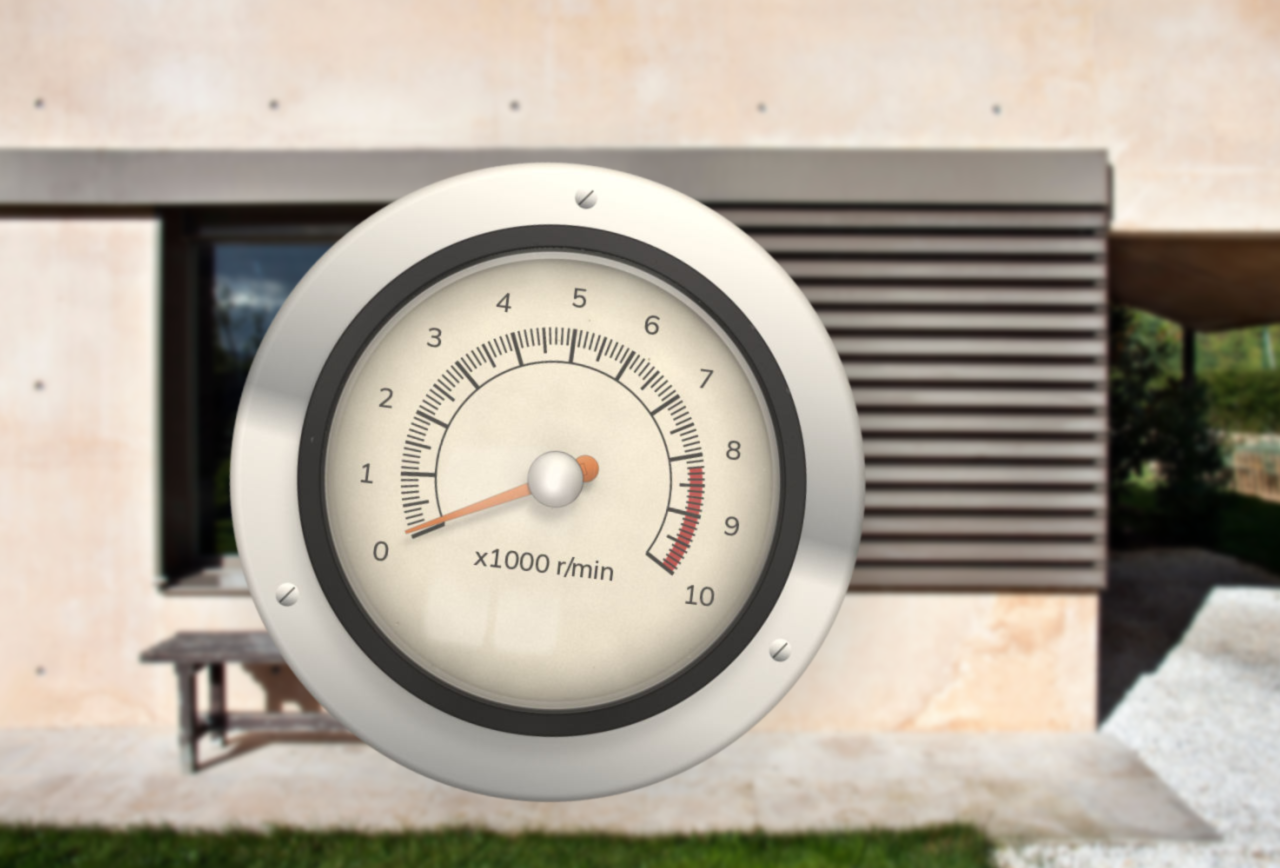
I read 100,rpm
